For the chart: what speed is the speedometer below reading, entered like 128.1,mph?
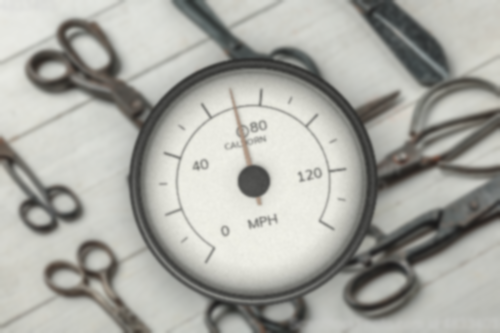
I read 70,mph
